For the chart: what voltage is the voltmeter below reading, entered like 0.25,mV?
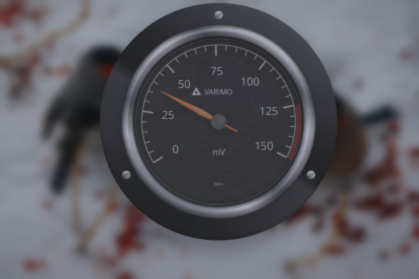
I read 37.5,mV
